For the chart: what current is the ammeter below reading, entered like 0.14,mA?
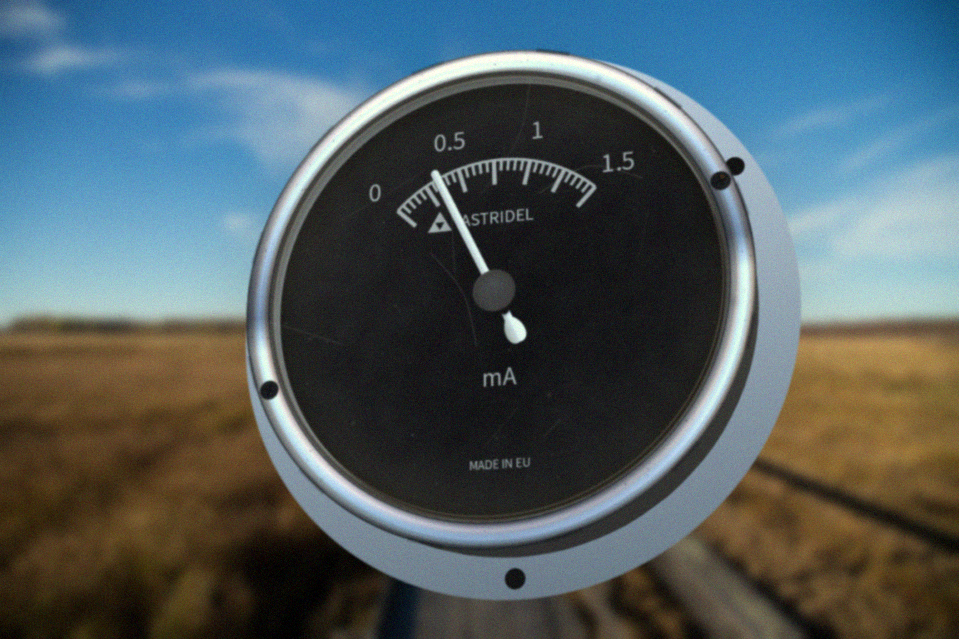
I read 0.35,mA
